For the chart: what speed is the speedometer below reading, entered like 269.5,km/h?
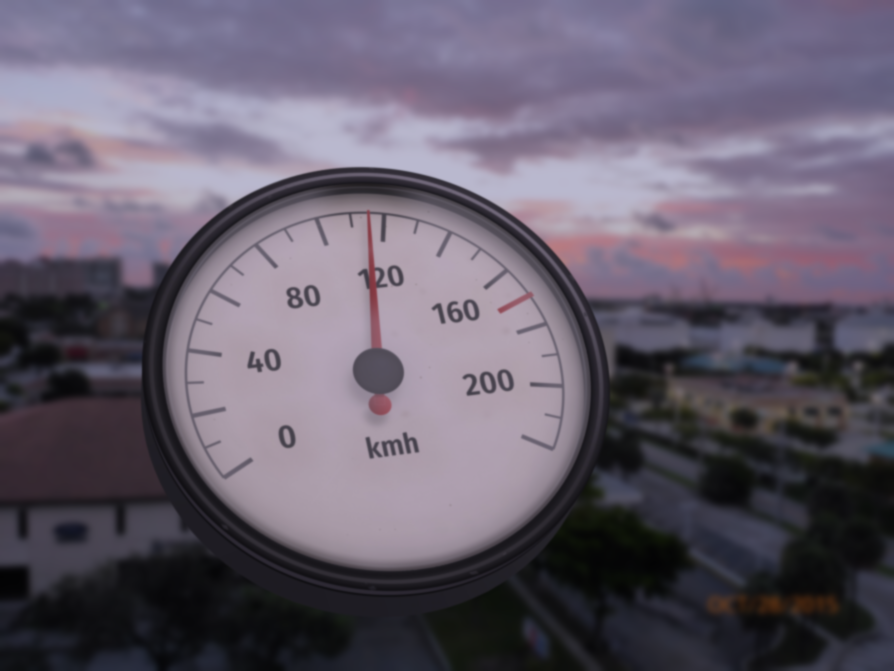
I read 115,km/h
